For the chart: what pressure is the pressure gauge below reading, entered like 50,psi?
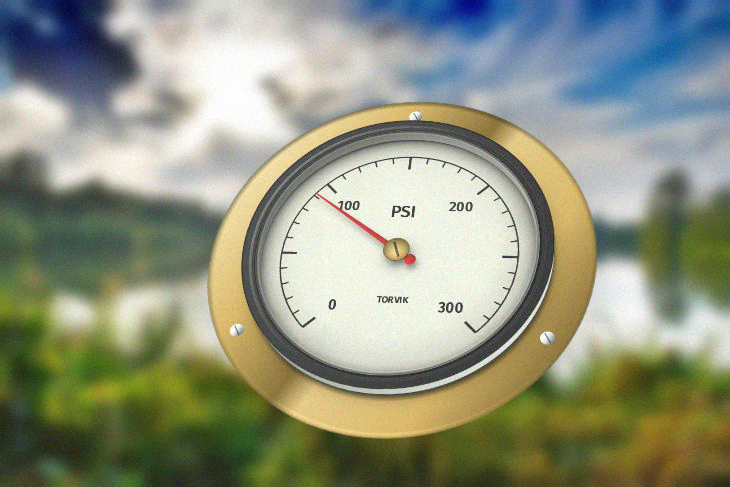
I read 90,psi
